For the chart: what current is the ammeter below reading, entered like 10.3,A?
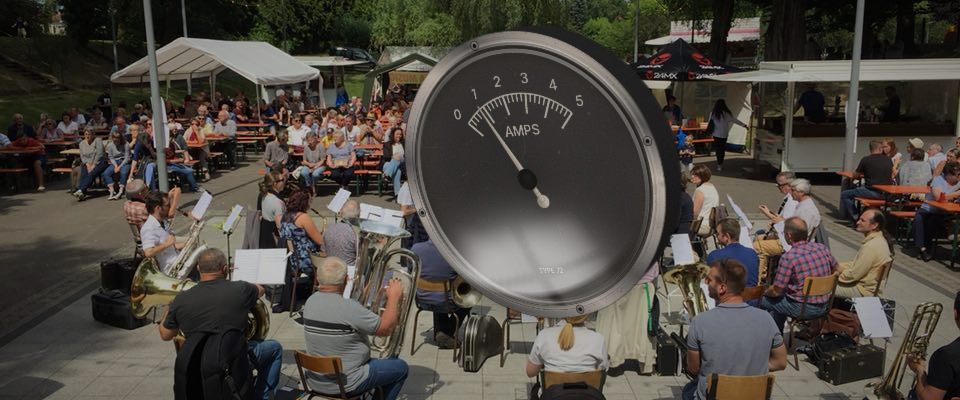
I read 1,A
